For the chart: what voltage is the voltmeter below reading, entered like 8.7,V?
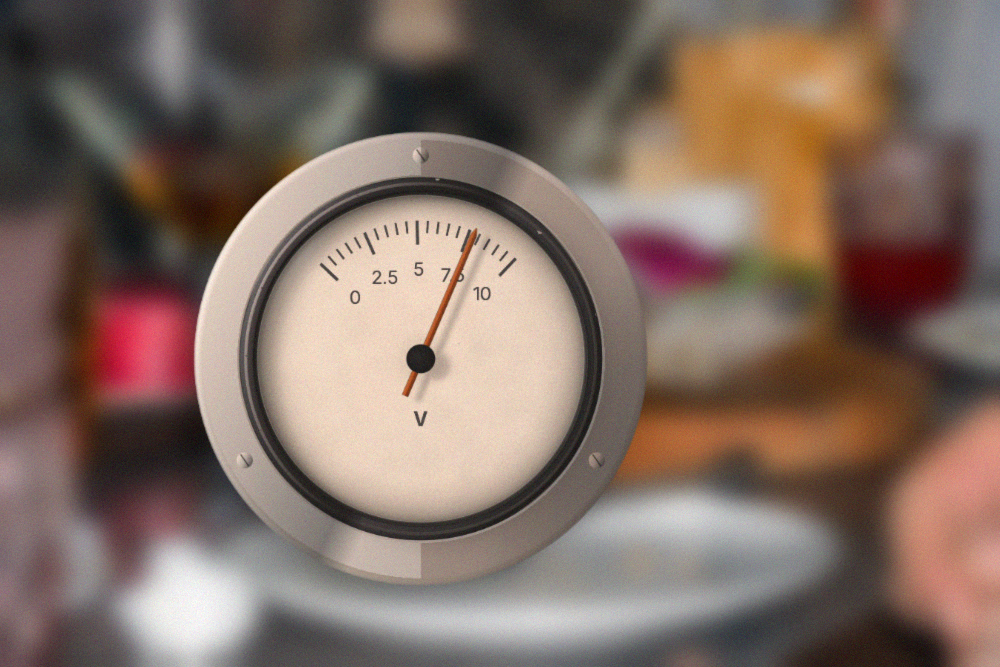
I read 7.75,V
